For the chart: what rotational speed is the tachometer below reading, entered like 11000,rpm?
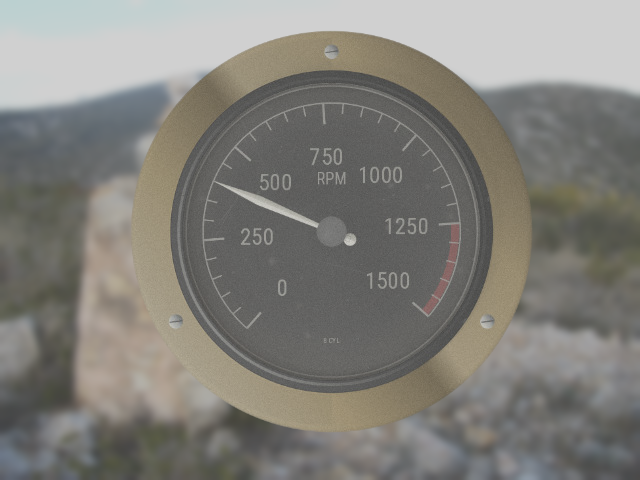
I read 400,rpm
